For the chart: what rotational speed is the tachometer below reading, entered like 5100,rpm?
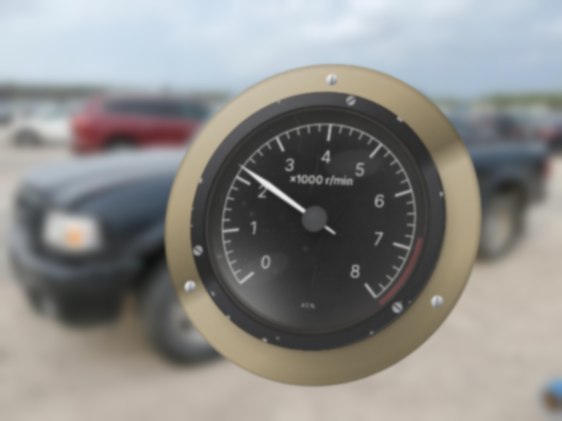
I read 2200,rpm
